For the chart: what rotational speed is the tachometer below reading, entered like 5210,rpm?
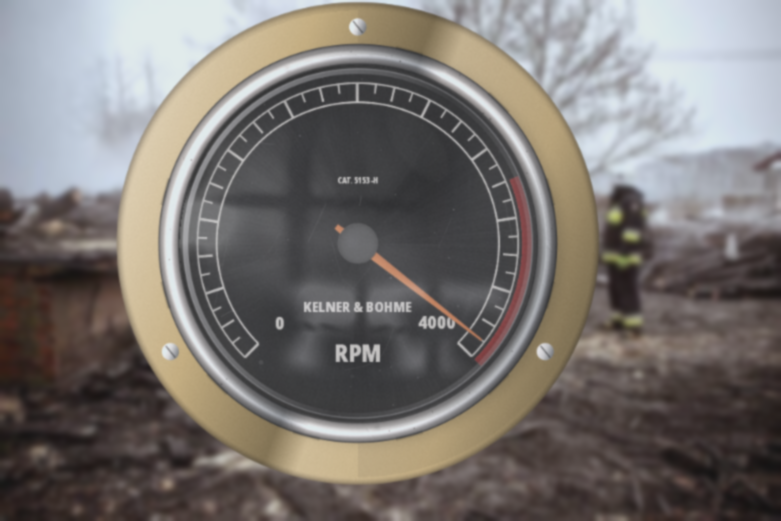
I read 3900,rpm
